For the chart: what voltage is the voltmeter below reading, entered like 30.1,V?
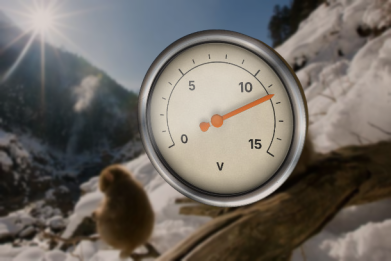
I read 11.5,V
